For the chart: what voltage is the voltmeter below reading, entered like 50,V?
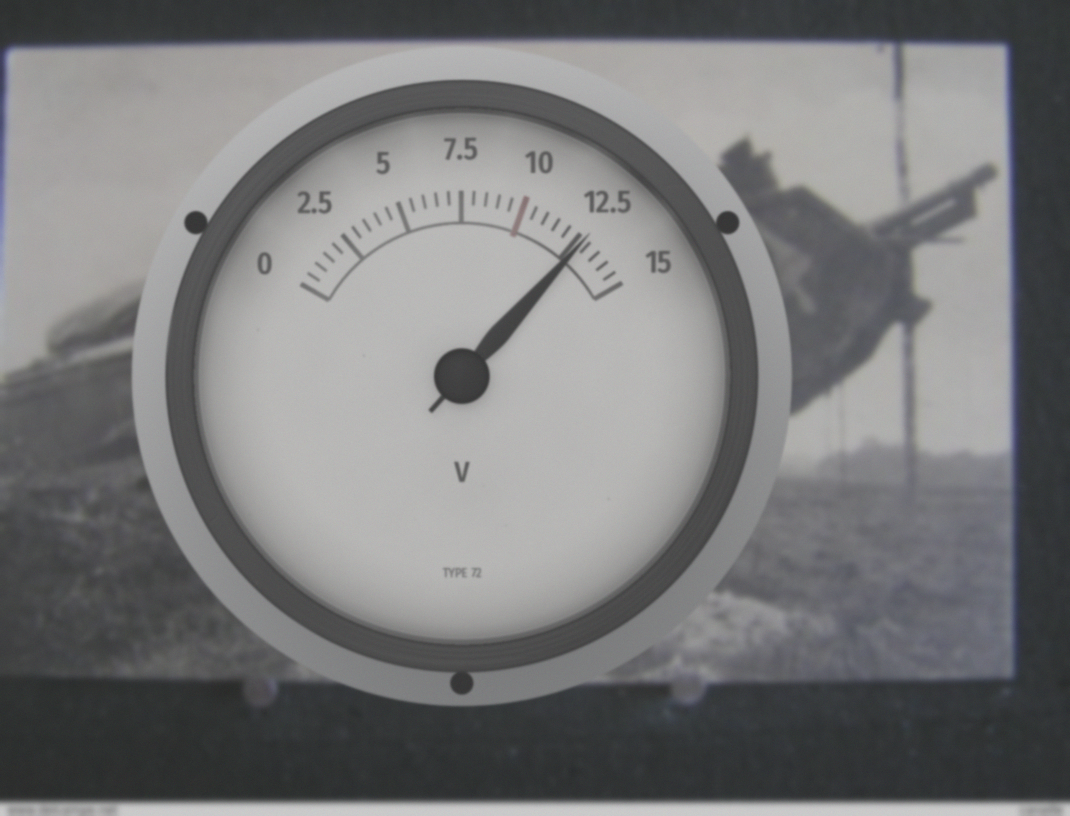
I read 12.75,V
